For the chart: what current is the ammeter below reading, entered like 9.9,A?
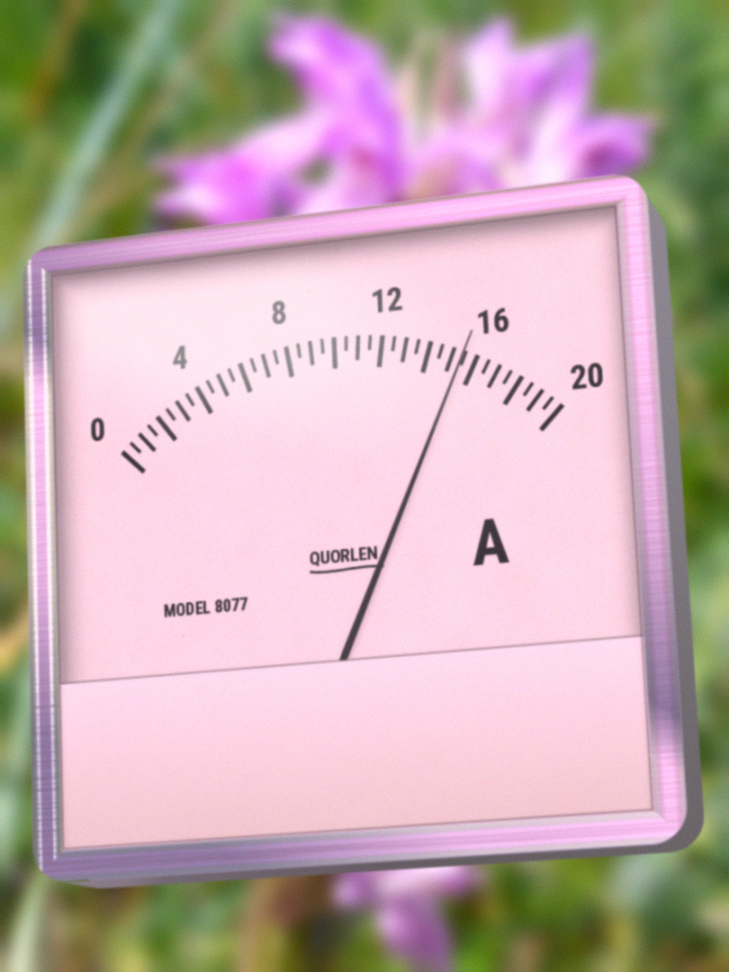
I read 15.5,A
